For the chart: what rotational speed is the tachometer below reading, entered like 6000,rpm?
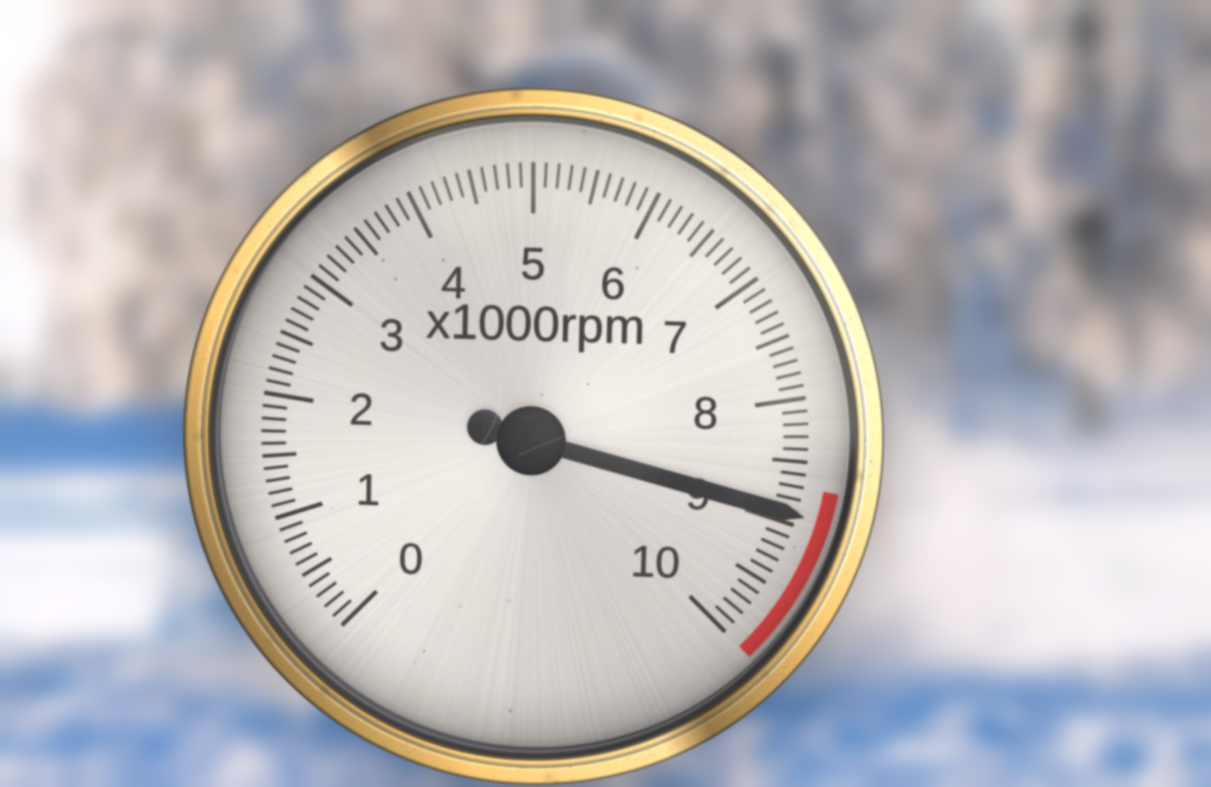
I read 8900,rpm
